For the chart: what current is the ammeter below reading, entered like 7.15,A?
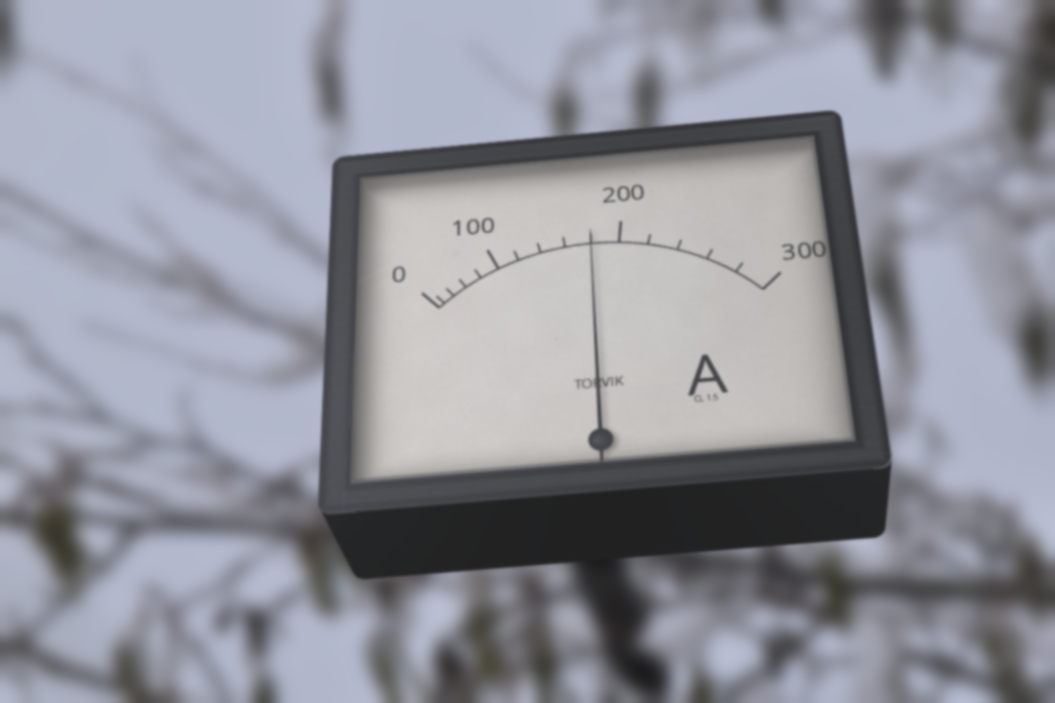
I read 180,A
